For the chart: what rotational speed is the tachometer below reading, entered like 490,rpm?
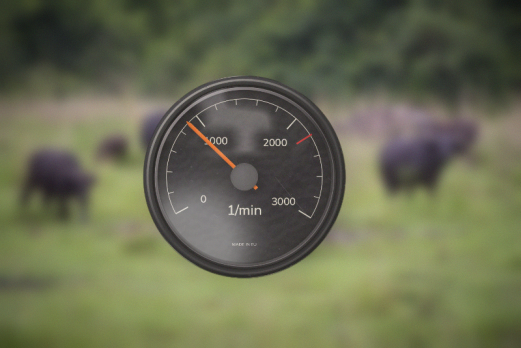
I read 900,rpm
